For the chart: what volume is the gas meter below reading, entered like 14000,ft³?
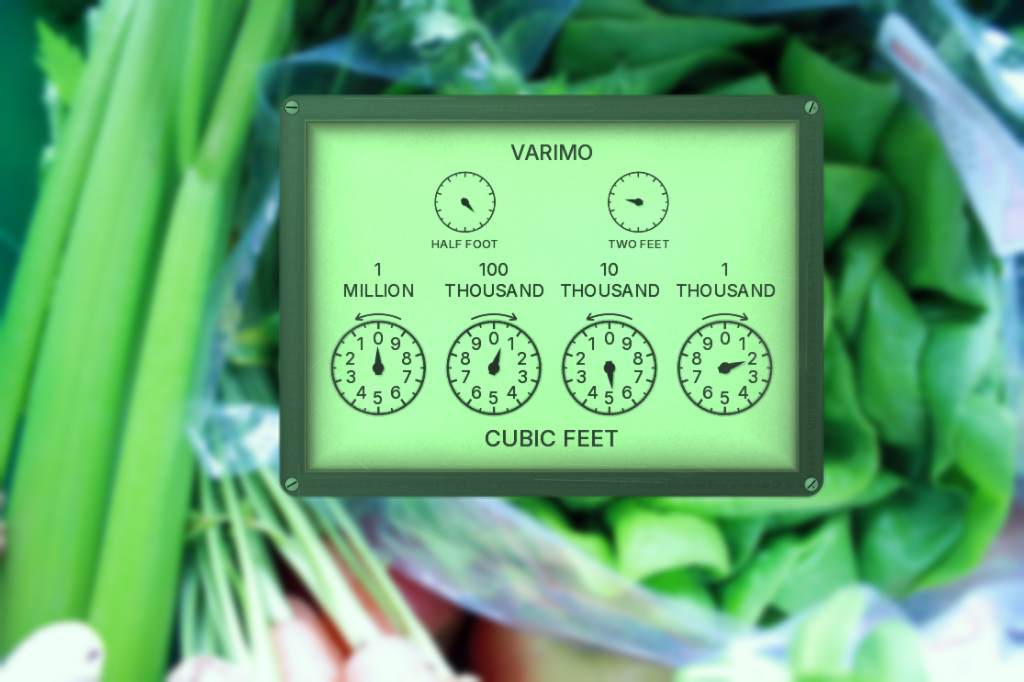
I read 5200,ft³
